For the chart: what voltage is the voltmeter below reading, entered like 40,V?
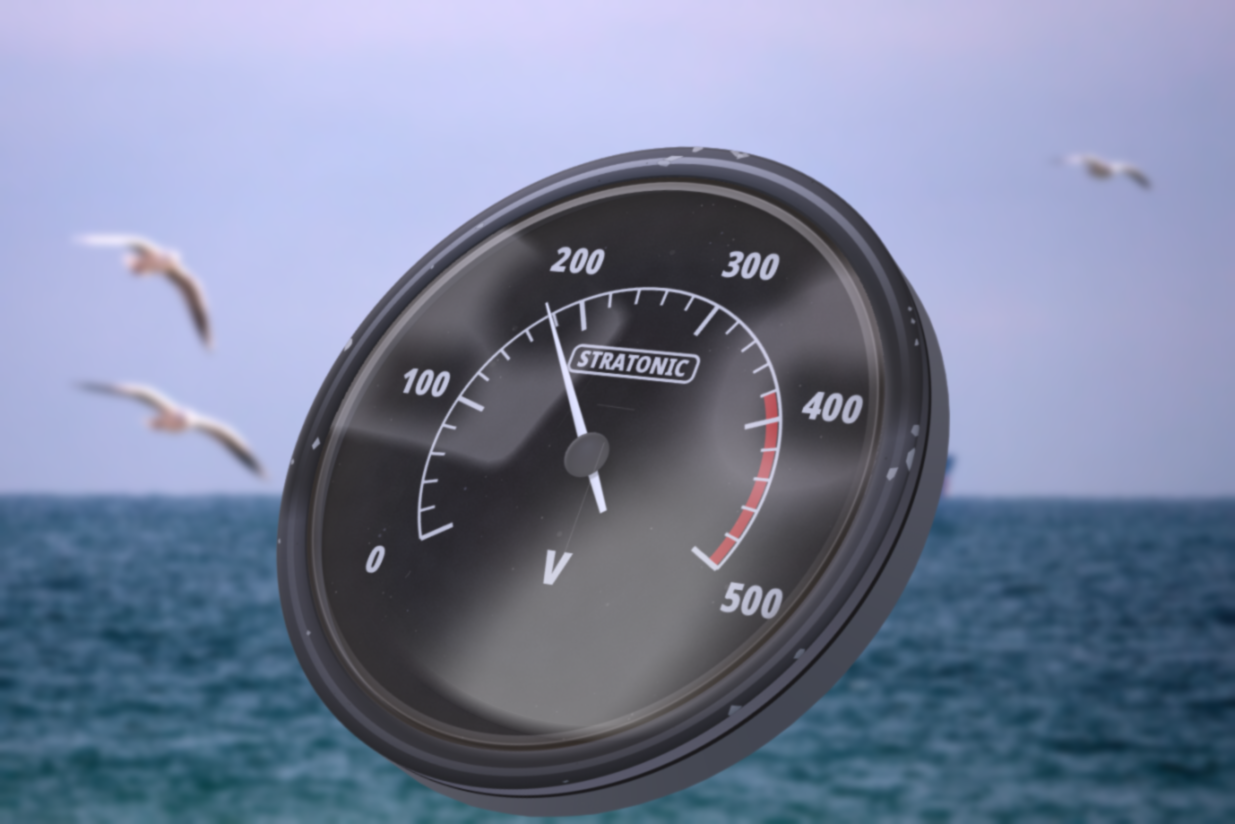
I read 180,V
